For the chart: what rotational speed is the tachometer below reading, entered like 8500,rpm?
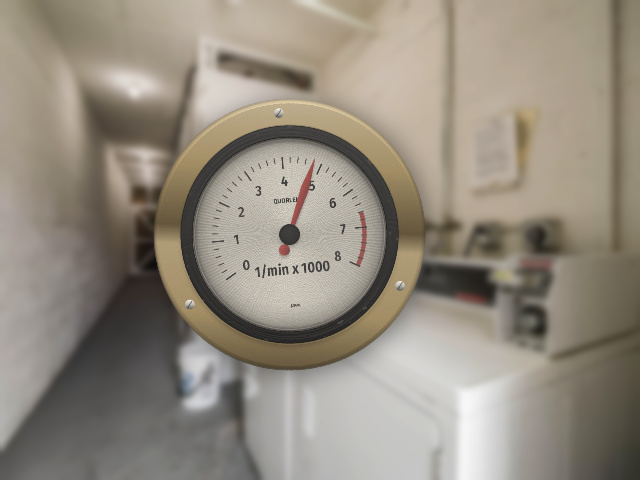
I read 4800,rpm
